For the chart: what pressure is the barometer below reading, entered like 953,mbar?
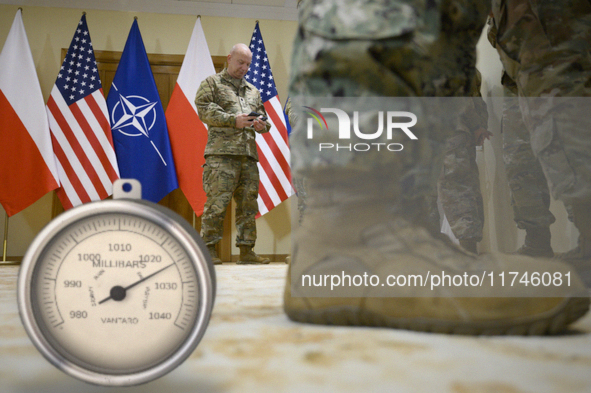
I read 1025,mbar
